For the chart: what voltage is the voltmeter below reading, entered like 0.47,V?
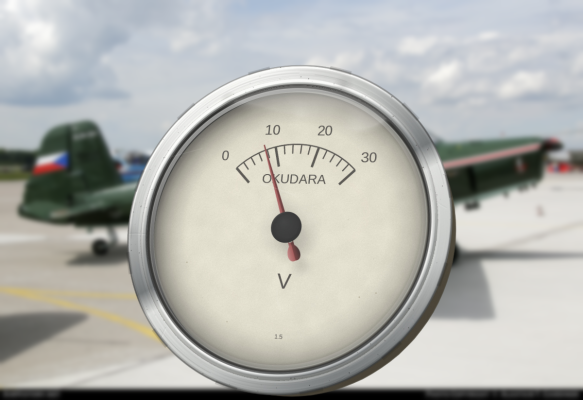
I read 8,V
